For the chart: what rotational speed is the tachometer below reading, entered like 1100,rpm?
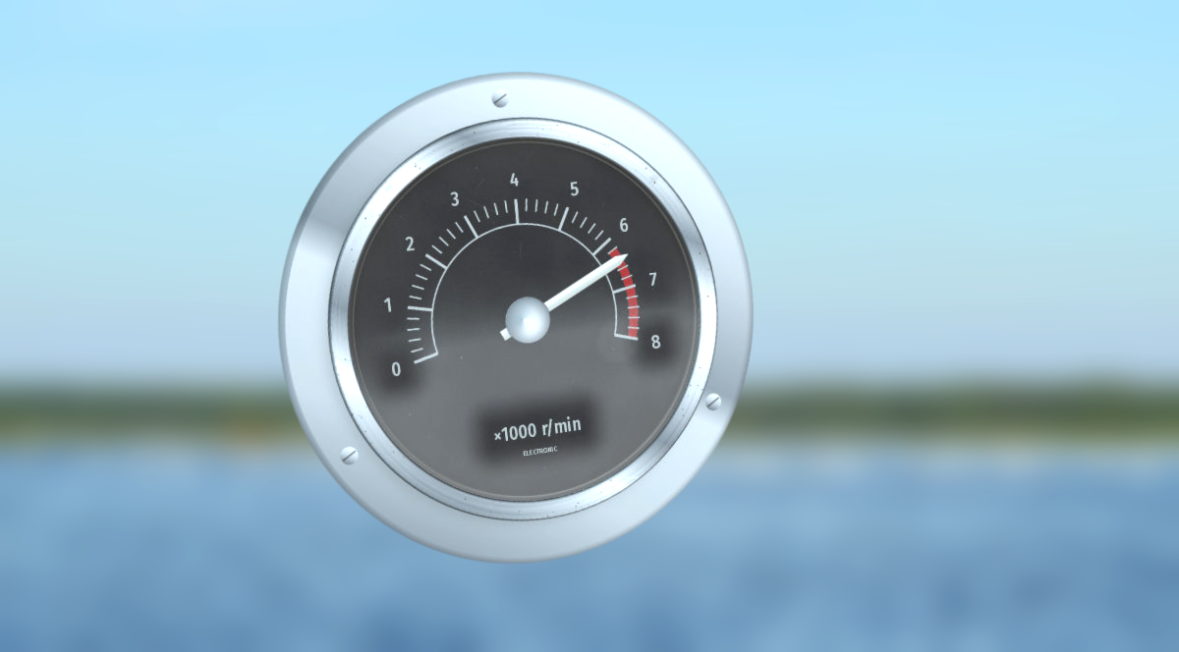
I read 6400,rpm
